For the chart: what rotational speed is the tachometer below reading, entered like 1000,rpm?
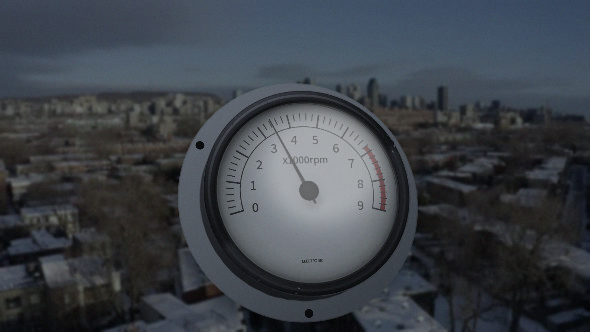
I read 3400,rpm
